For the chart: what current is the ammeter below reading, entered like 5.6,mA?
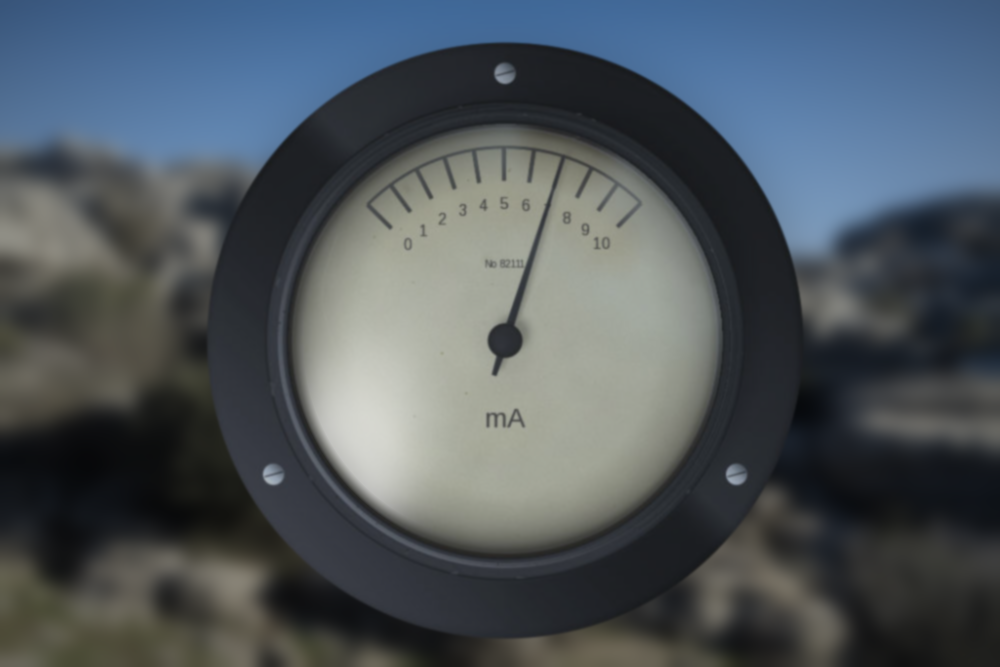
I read 7,mA
